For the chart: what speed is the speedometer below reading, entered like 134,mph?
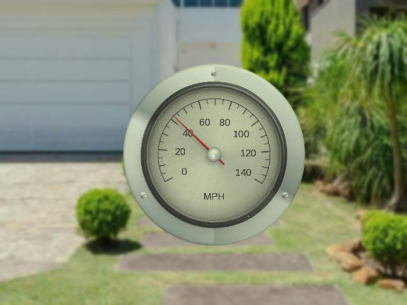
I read 42.5,mph
